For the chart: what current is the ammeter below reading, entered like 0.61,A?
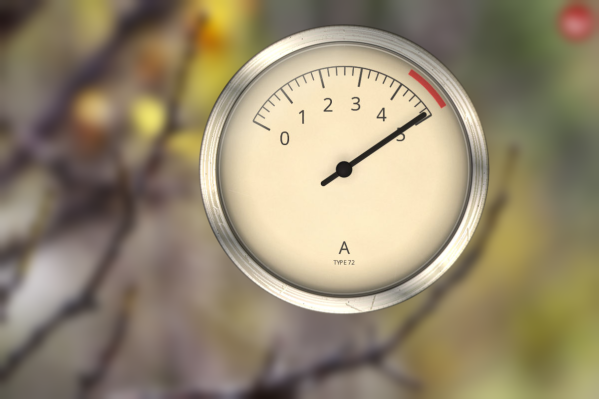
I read 4.9,A
